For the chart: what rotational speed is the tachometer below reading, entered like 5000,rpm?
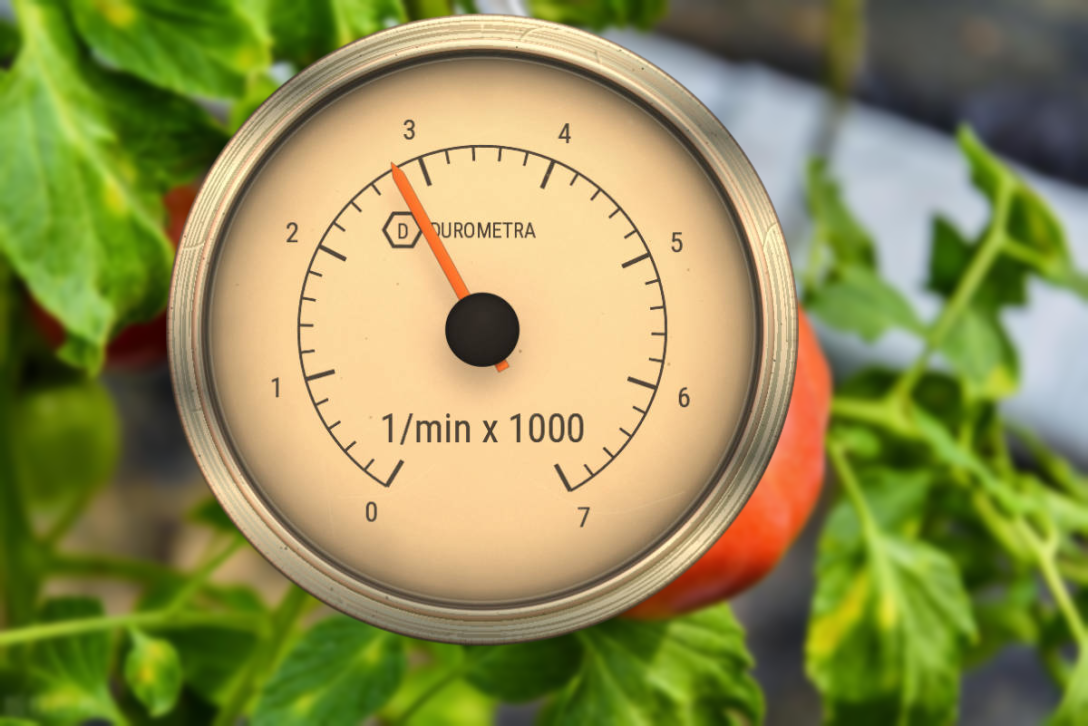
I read 2800,rpm
